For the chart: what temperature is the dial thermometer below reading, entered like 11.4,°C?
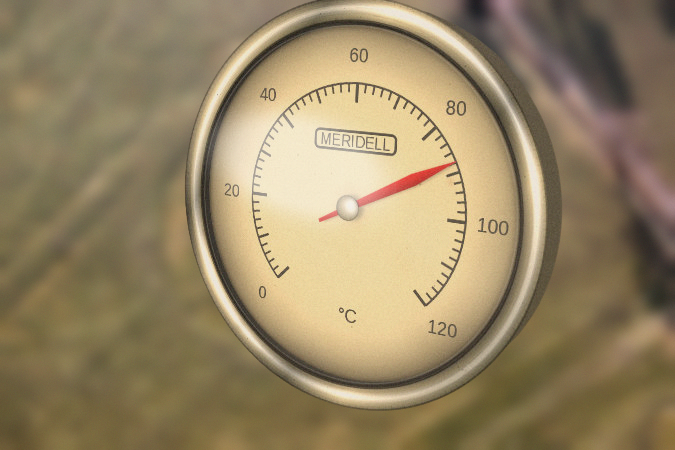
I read 88,°C
